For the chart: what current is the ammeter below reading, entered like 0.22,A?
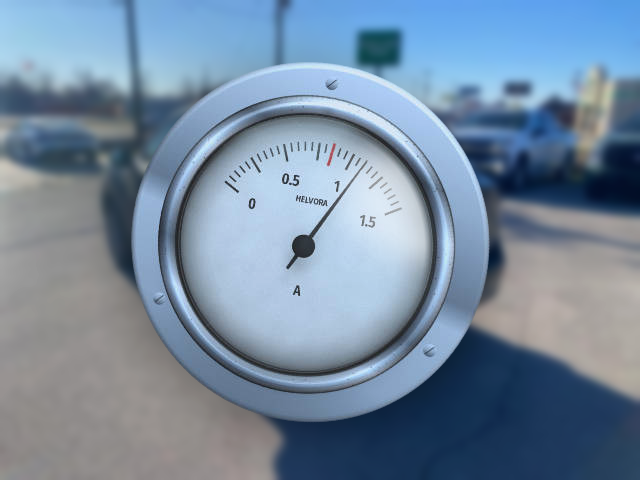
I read 1.1,A
